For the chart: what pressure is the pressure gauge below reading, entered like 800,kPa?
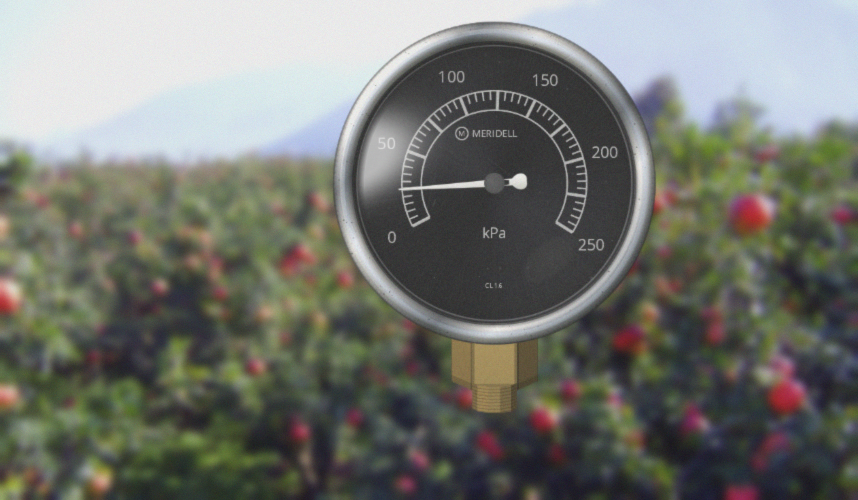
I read 25,kPa
